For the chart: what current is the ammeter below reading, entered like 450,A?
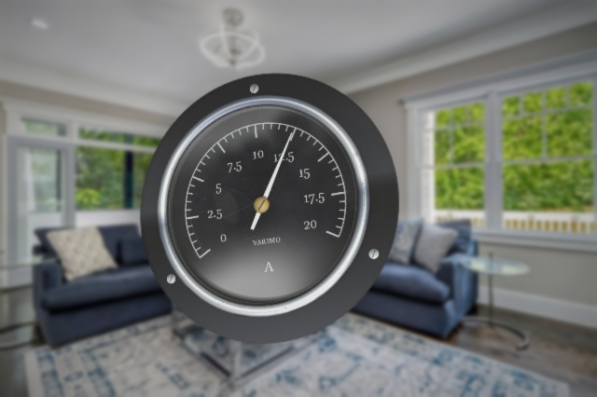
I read 12.5,A
